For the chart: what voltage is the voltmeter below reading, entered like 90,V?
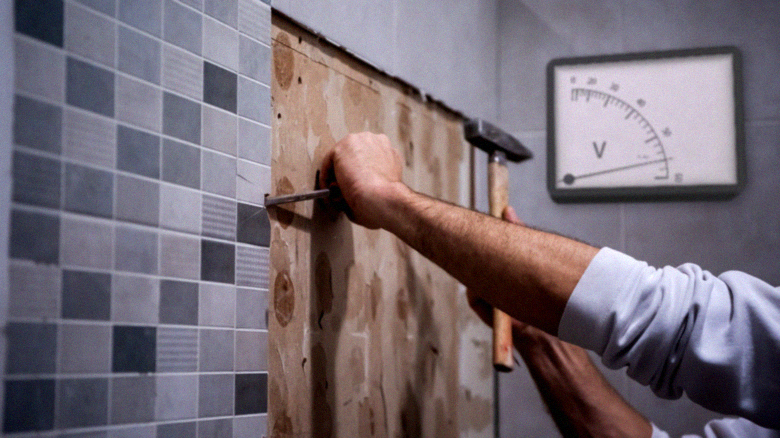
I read 56,V
